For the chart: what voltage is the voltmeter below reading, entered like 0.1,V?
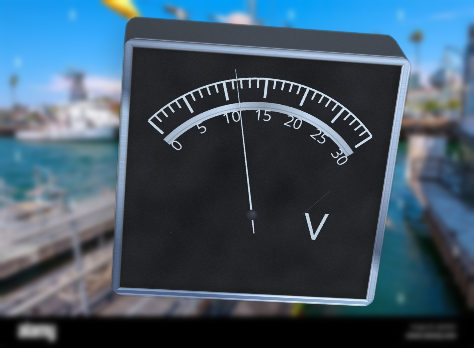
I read 11.5,V
